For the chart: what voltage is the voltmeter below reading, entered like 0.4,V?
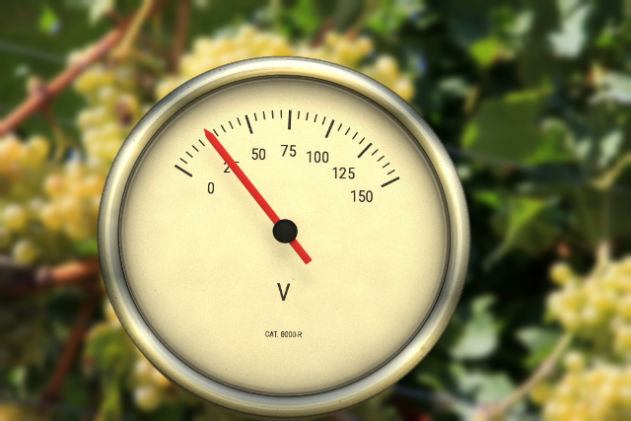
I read 25,V
